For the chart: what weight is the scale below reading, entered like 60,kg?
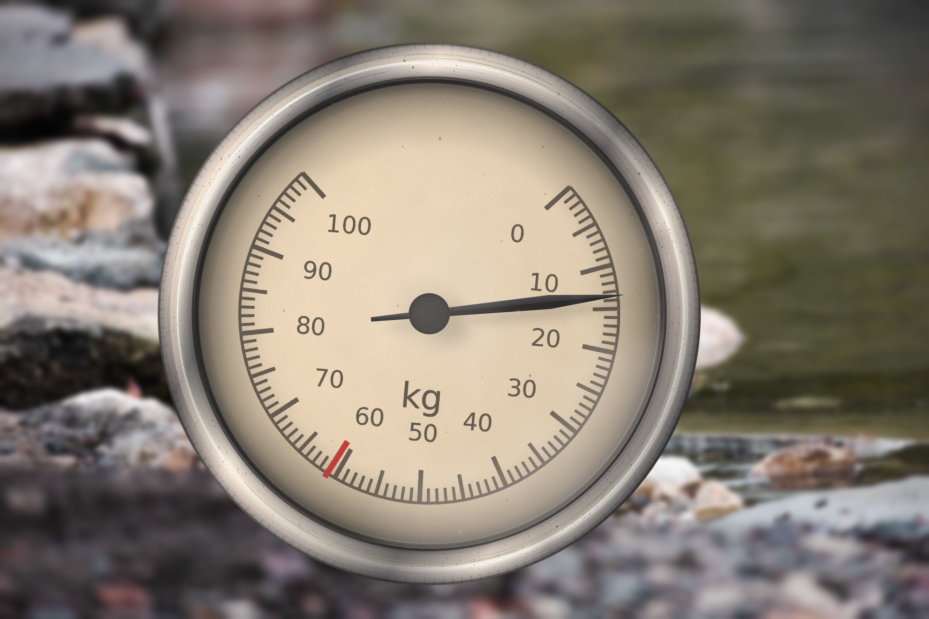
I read 13.5,kg
